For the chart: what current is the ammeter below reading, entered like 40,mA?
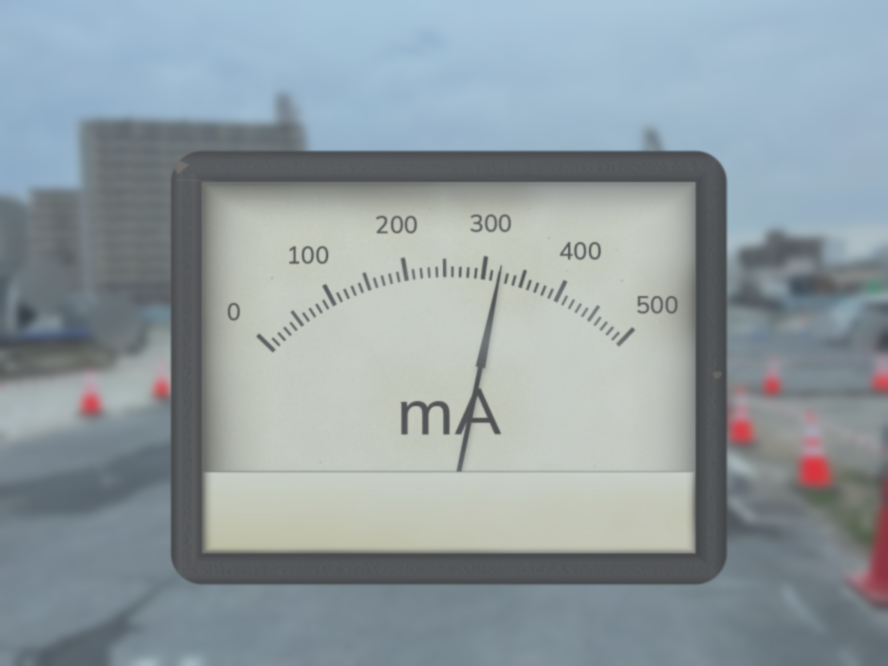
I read 320,mA
